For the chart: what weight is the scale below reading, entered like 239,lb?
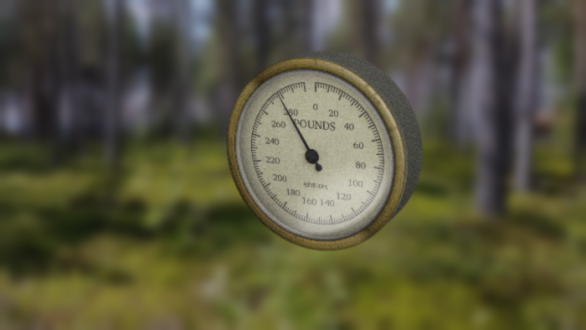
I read 280,lb
